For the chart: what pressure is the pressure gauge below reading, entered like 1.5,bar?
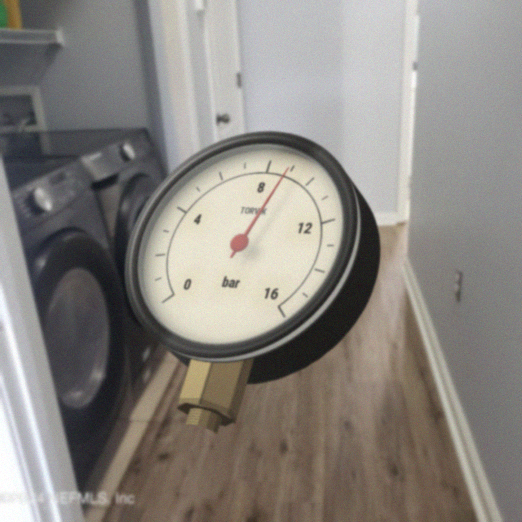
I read 9,bar
